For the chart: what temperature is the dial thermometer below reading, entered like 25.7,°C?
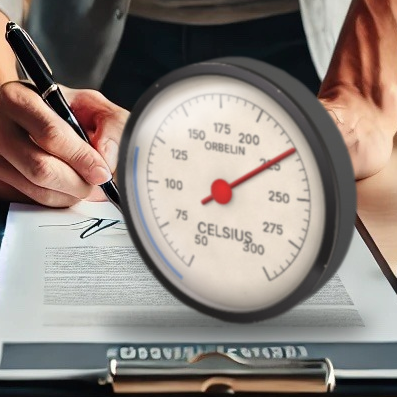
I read 225,°C
